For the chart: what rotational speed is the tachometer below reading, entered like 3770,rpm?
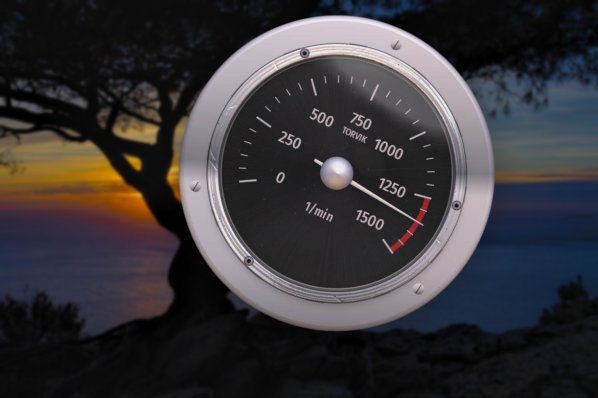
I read 1350,rpm
